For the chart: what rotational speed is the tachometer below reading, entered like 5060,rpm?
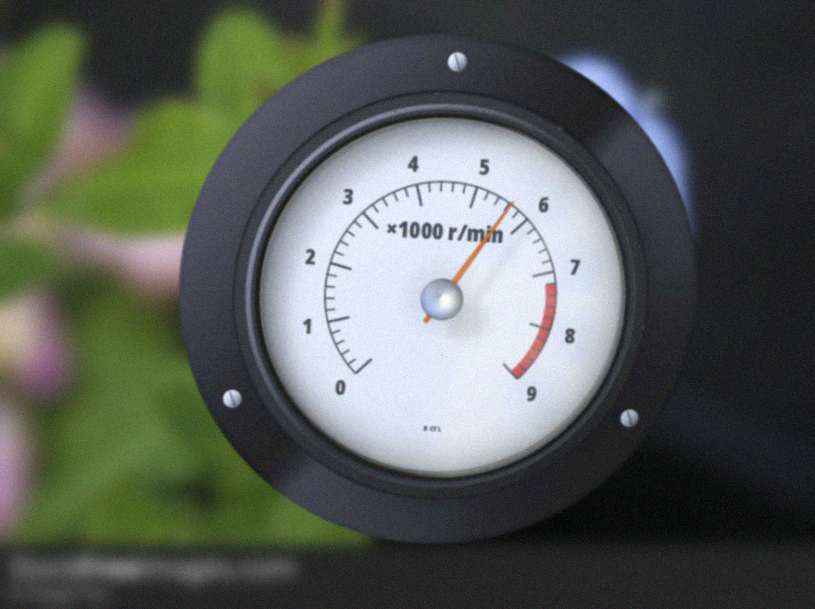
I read 5600,rpm
